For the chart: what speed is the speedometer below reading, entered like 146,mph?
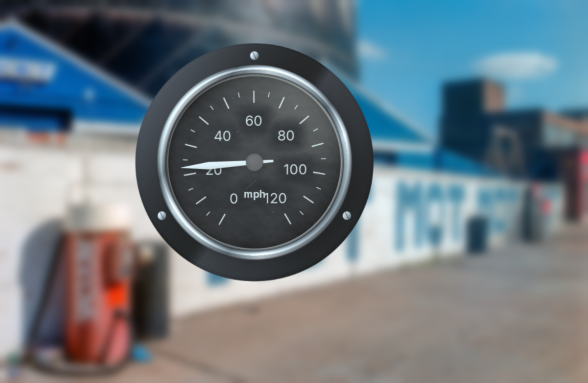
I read 22.5,mph
